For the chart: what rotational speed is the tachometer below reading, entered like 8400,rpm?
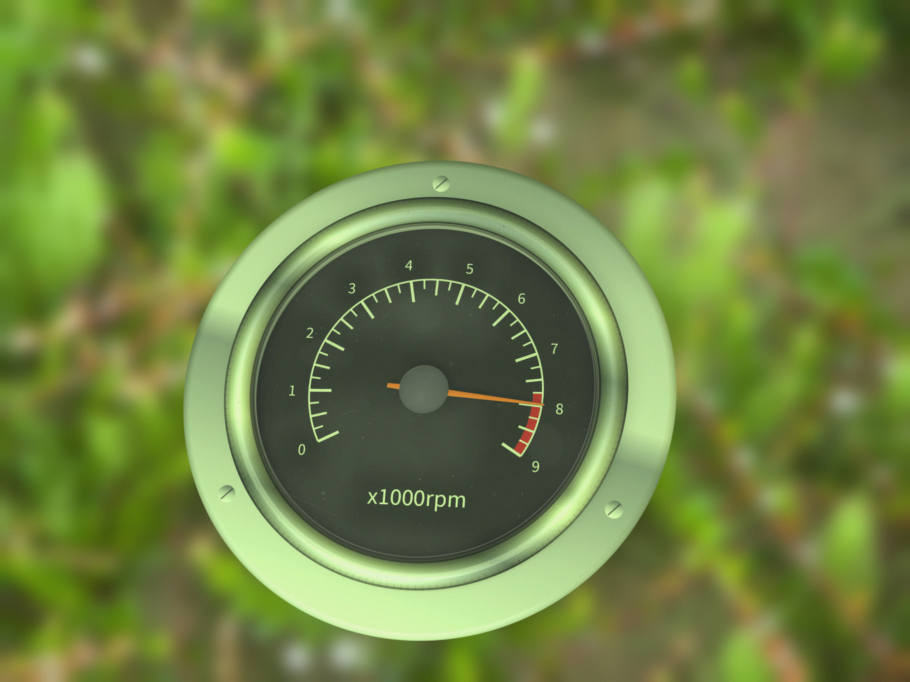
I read 8000,rpm
